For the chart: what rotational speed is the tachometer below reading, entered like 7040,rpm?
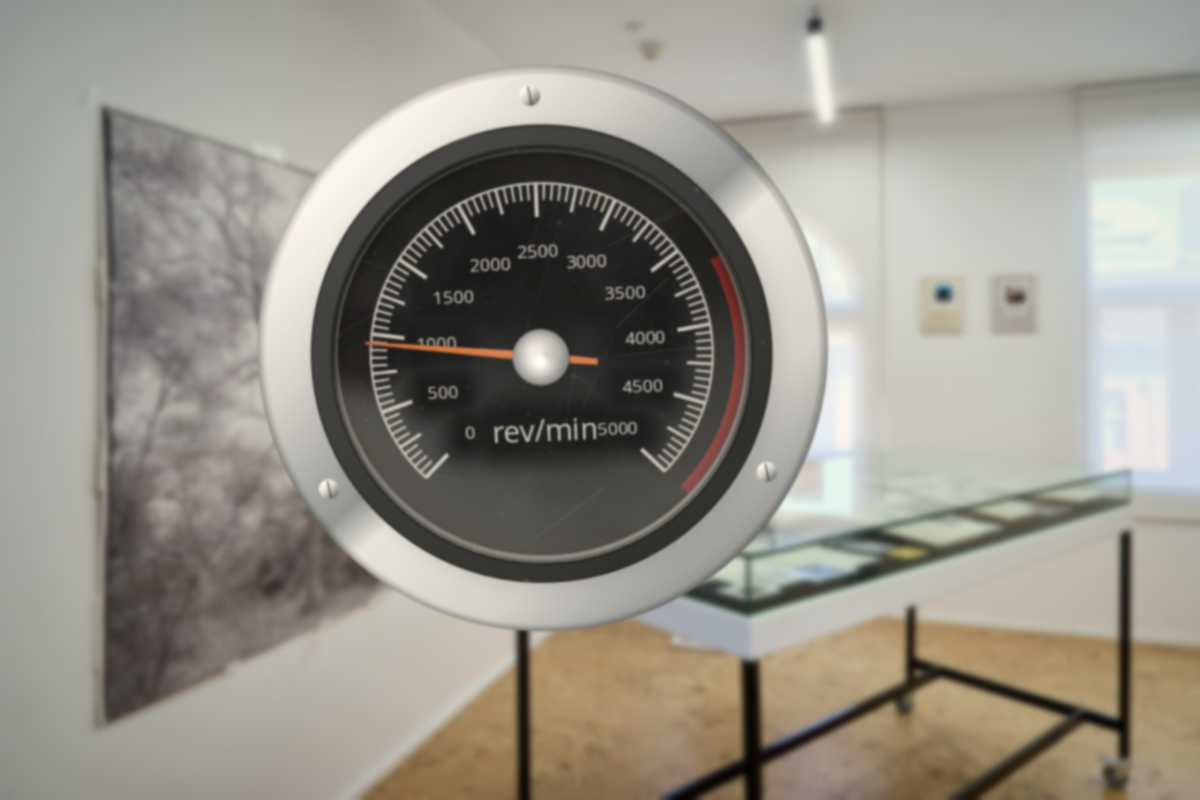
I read 950,rpm
